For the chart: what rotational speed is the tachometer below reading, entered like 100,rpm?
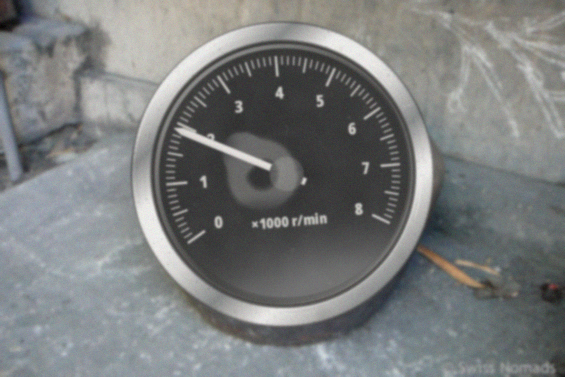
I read 1900,rpm
